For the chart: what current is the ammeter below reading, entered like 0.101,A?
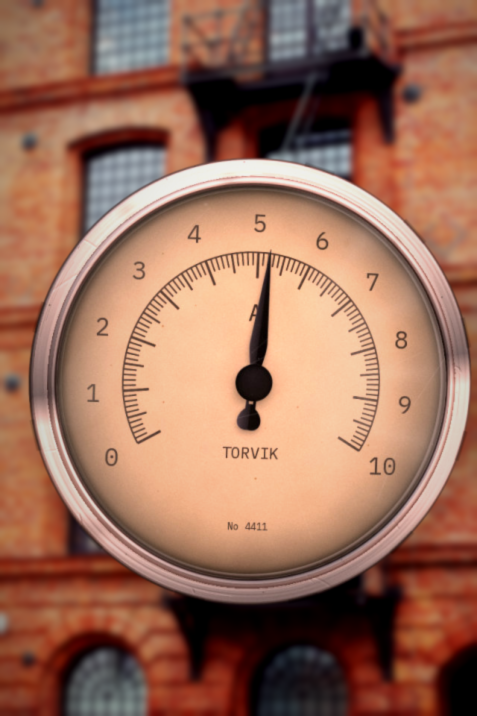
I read 5.2,A
